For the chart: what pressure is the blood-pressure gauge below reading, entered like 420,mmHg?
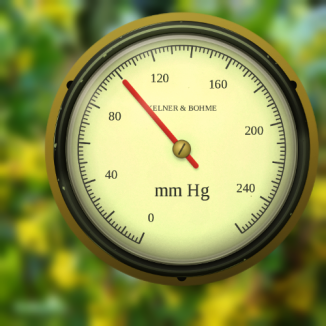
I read 100,mmHg
